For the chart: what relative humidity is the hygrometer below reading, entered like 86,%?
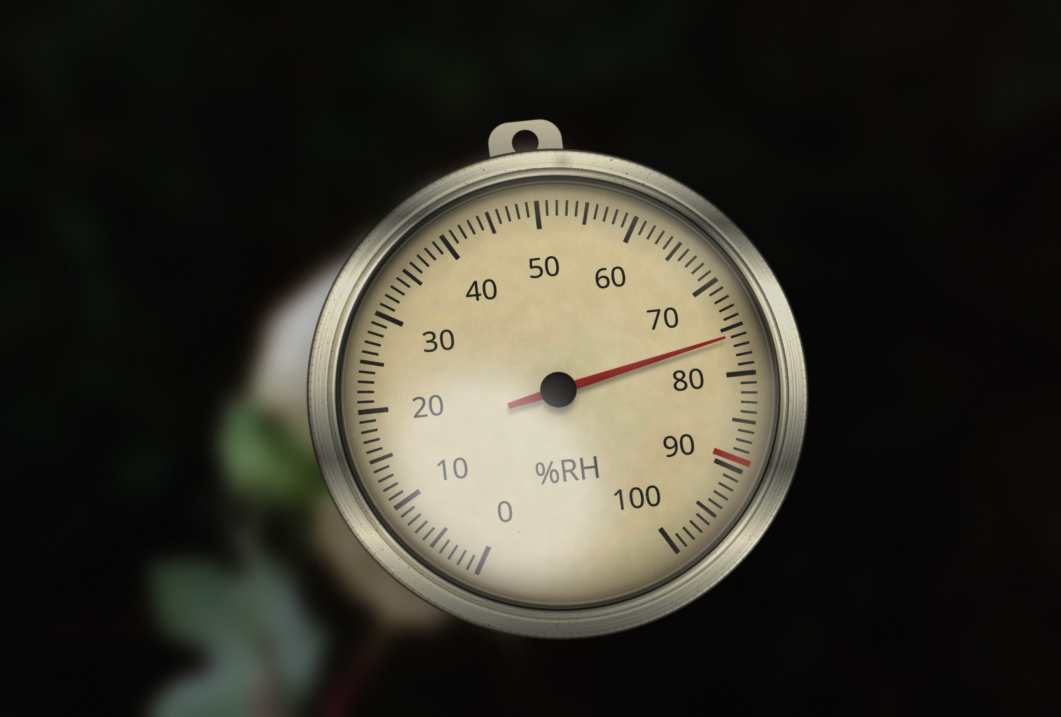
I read 76,%
